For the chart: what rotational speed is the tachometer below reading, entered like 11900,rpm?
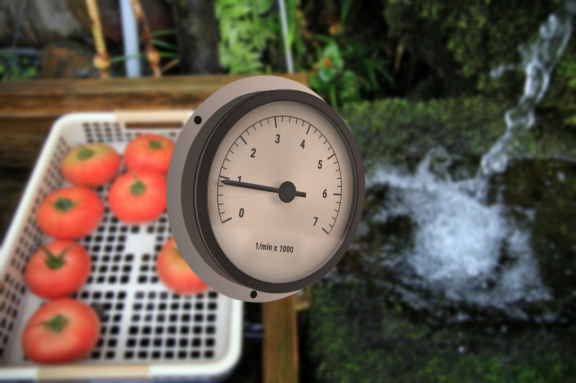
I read 900,rpm
